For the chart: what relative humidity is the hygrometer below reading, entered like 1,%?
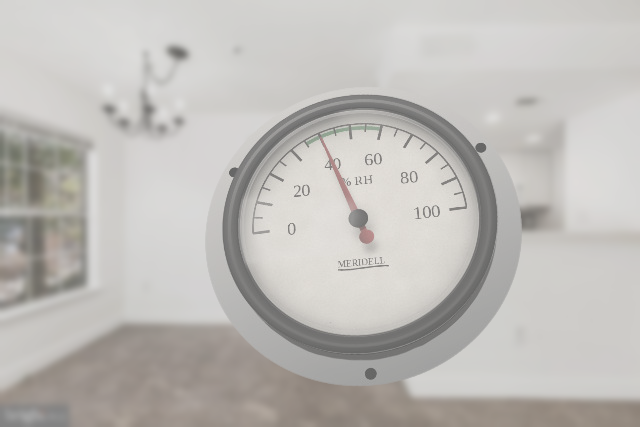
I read 40,%
